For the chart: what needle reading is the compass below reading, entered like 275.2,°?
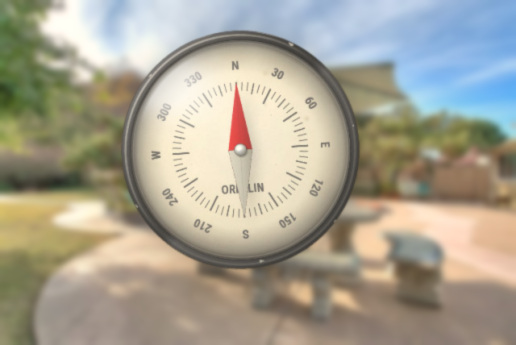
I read 0,°
